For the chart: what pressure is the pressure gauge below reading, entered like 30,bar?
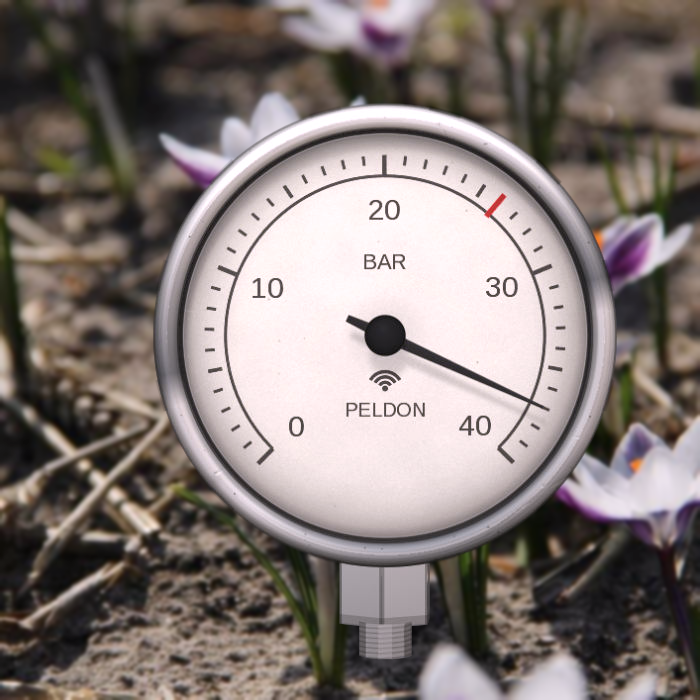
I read 37,bar
